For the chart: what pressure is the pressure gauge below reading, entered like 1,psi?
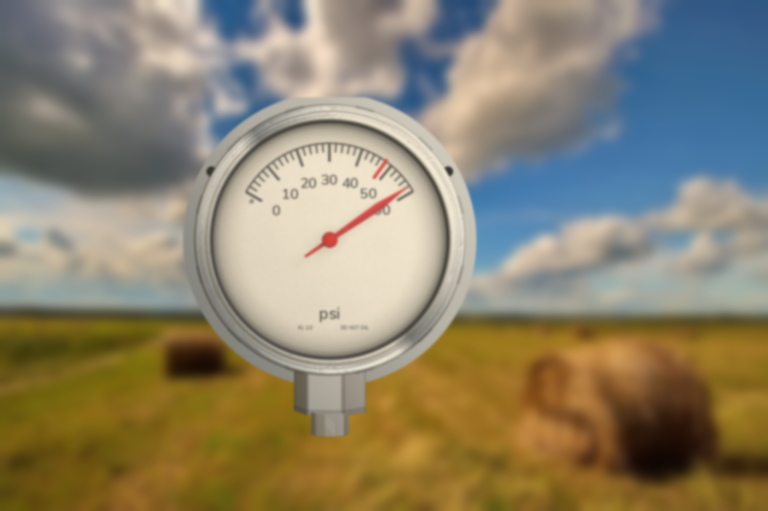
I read 58,psi
